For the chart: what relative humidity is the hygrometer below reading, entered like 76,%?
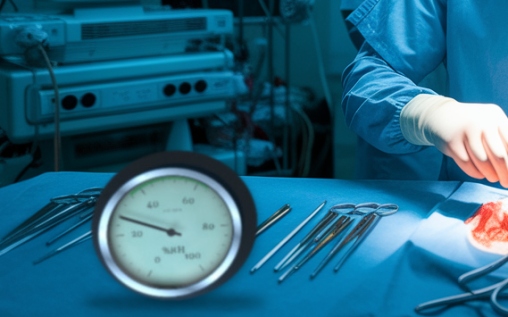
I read 28,%
